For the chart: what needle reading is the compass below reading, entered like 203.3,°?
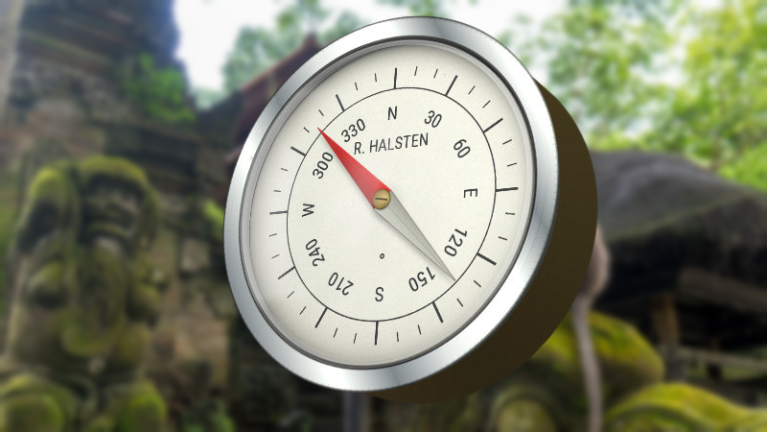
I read 315,°
